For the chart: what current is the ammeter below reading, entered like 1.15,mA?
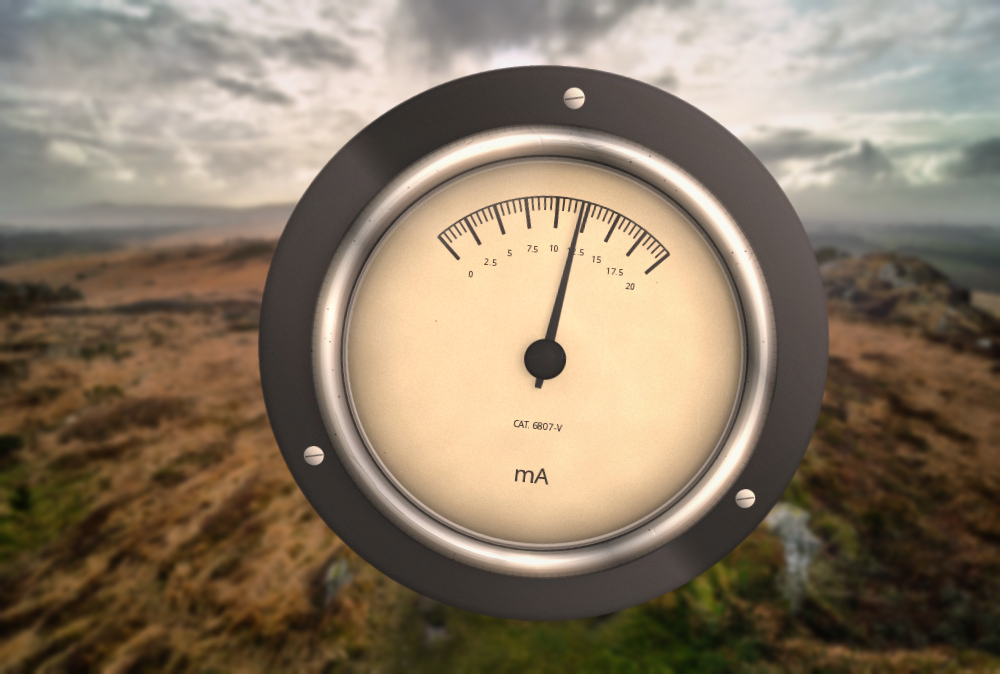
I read 12,mA
